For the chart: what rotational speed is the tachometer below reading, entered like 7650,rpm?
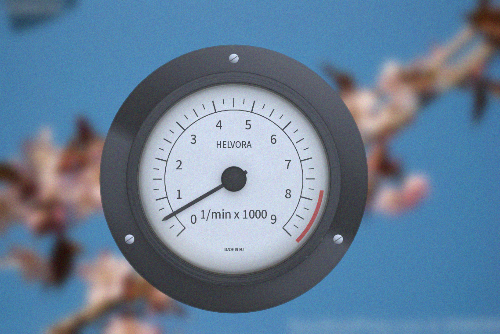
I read 500,rpm
